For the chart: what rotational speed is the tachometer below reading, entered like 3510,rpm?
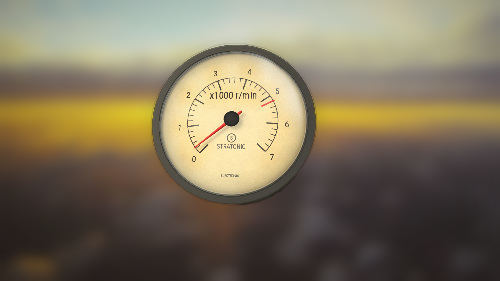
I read 200,rpm
